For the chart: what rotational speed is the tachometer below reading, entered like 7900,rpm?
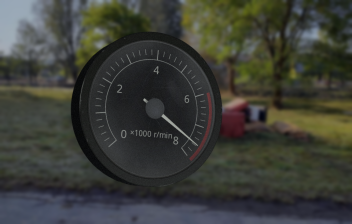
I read 7600,rpm
